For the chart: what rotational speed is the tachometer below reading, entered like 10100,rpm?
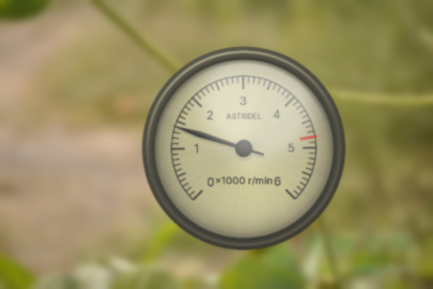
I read 1400,rpm
